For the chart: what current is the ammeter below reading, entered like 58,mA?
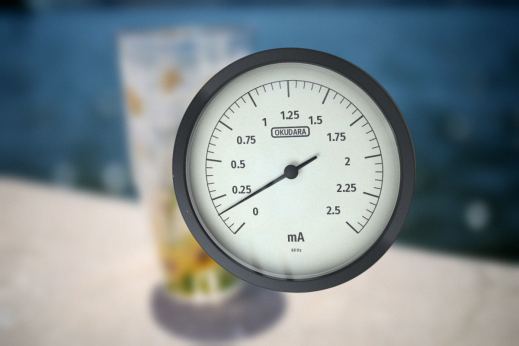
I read 0.15,mA
